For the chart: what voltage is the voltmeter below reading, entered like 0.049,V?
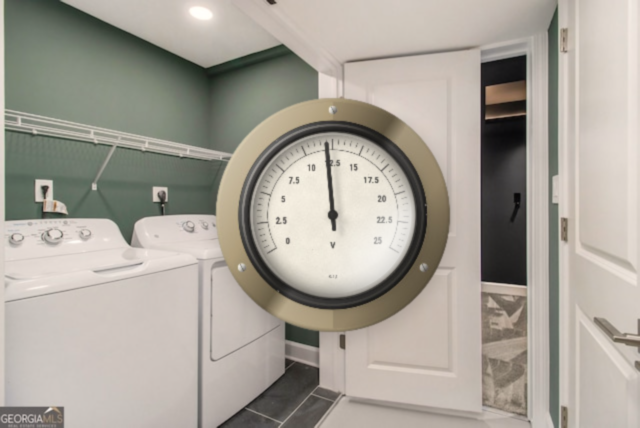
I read 12,V
